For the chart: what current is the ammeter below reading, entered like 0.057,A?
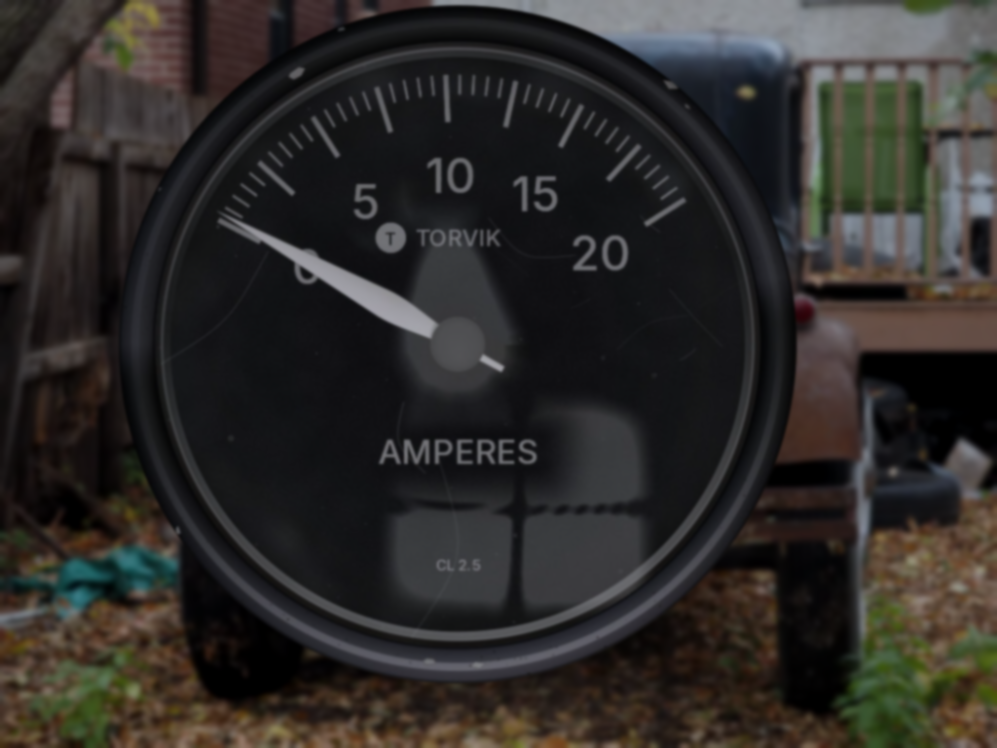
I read 0.25,A
